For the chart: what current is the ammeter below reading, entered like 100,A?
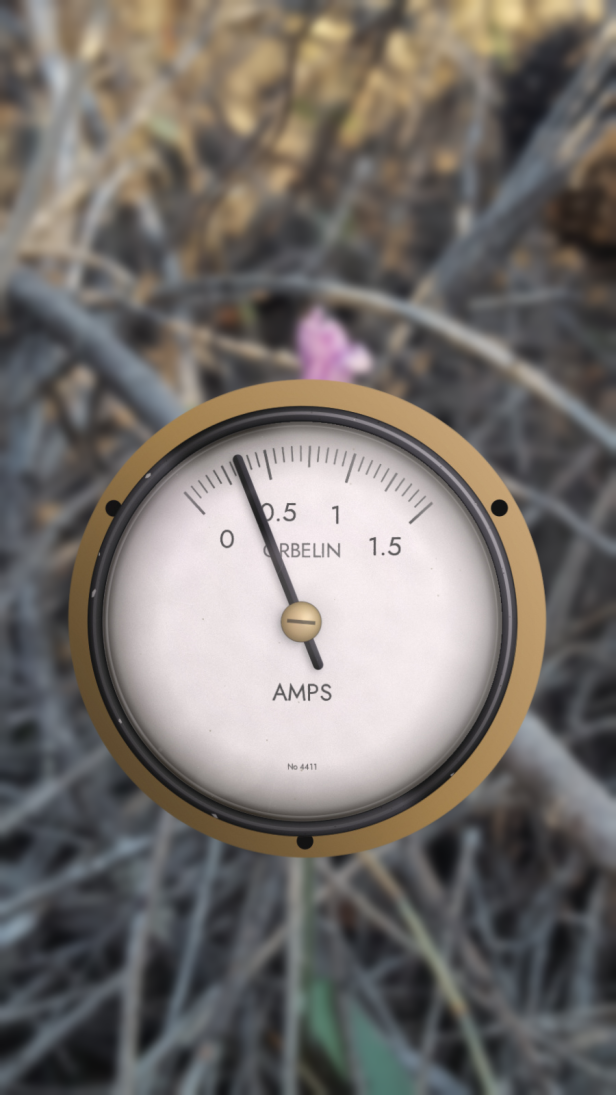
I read 0.35,A
